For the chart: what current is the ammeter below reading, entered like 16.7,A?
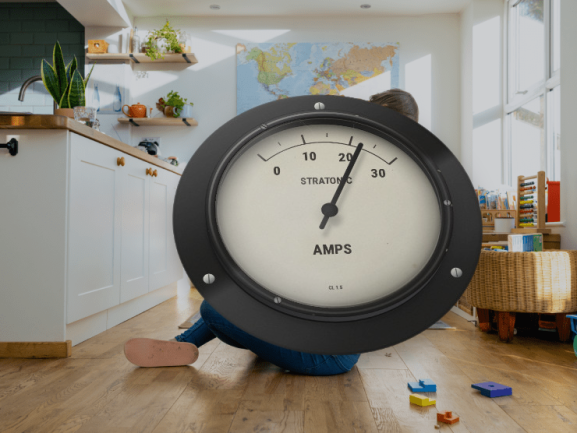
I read 22.5,A
